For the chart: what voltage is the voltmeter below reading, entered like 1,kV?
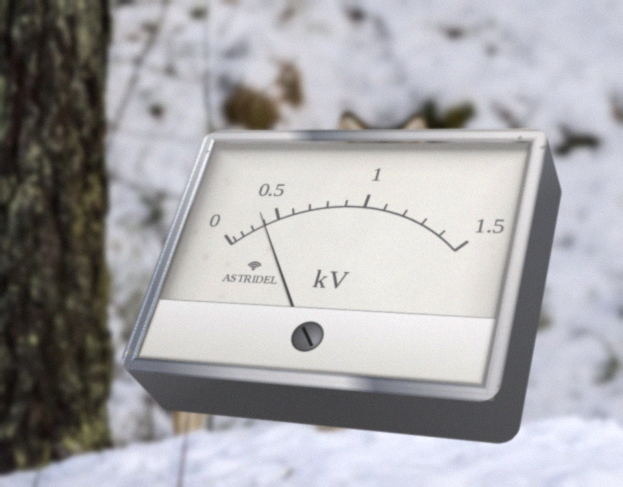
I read 0.4,kV
